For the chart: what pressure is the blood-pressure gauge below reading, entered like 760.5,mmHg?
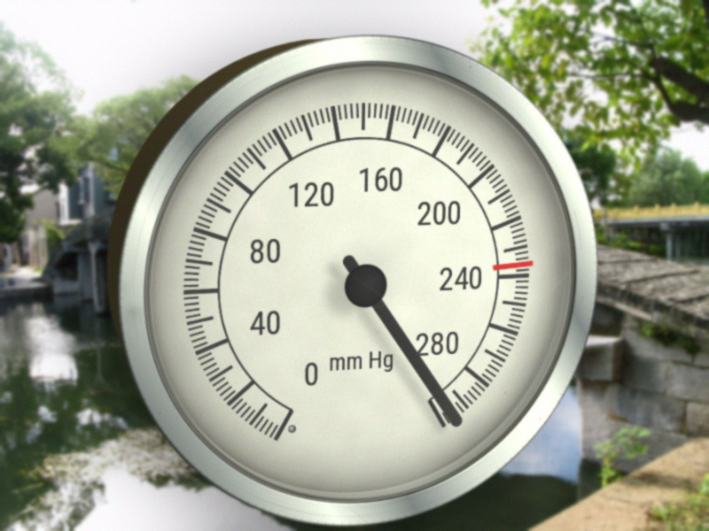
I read 296,mmHg
